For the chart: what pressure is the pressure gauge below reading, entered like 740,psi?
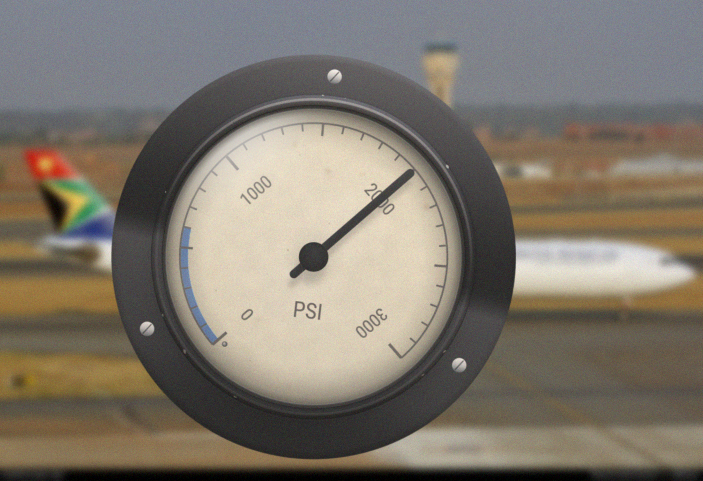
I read 2000,psi
